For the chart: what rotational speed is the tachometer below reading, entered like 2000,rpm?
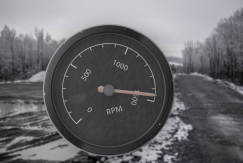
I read 1450,rpm
